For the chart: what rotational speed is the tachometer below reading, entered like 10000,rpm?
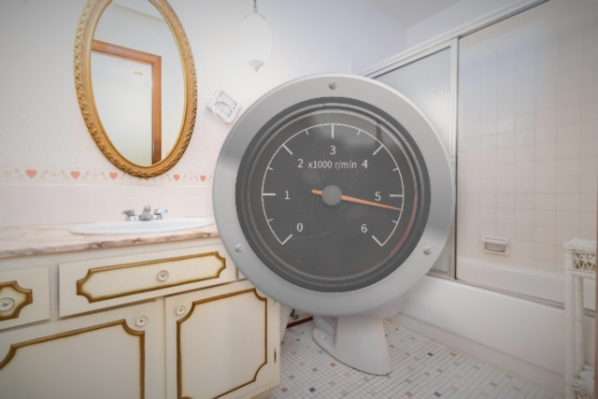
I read 5250,rpm
